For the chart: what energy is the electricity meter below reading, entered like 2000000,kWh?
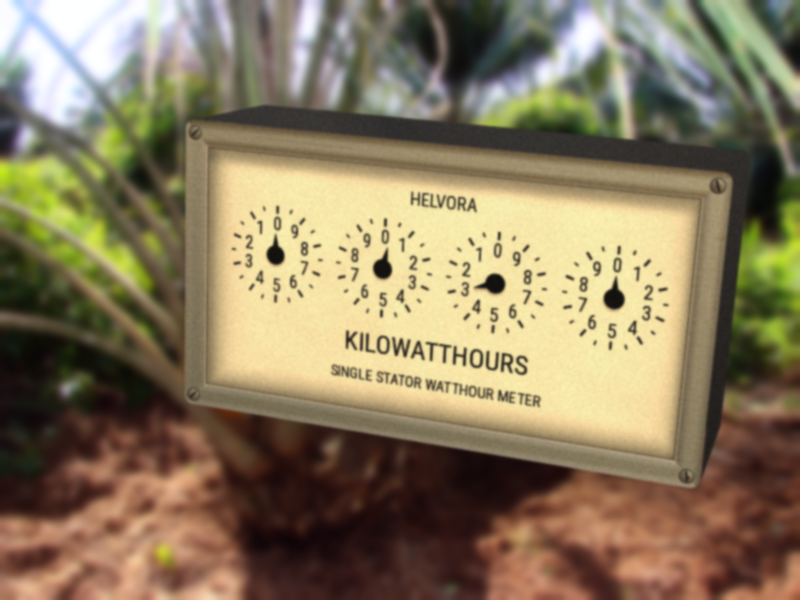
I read 30,kWh
